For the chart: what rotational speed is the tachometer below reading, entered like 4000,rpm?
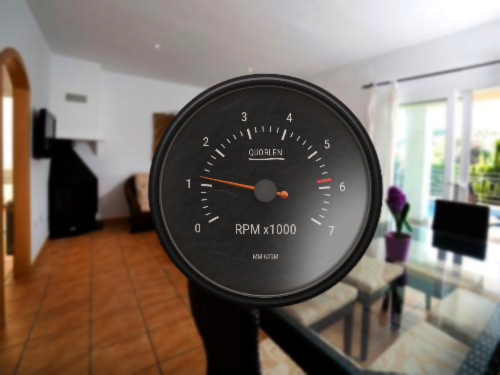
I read 1200,rpm
